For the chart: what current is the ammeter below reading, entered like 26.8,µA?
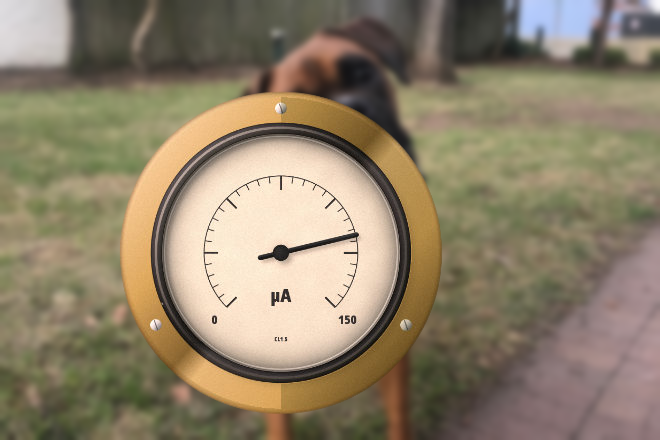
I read 117.5,µA
